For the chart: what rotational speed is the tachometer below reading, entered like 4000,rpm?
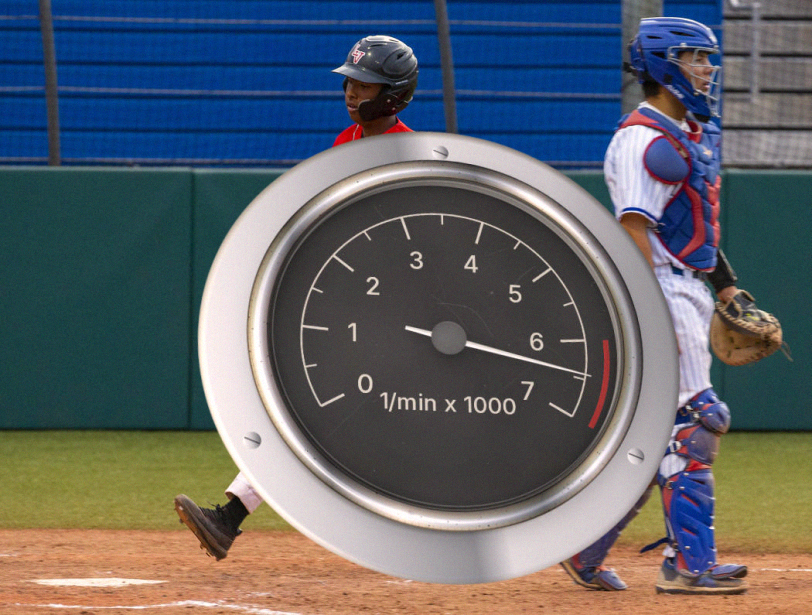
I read 6500,rpm
